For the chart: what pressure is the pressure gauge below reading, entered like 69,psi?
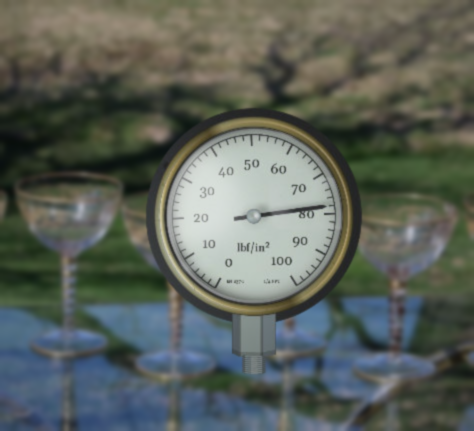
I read 78,psi
